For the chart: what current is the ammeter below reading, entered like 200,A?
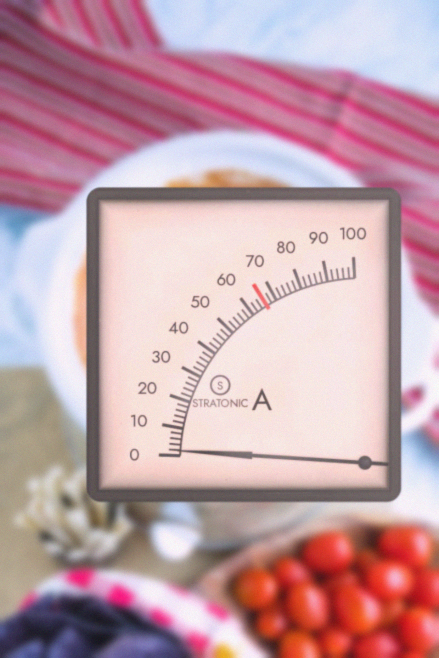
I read 2,A
